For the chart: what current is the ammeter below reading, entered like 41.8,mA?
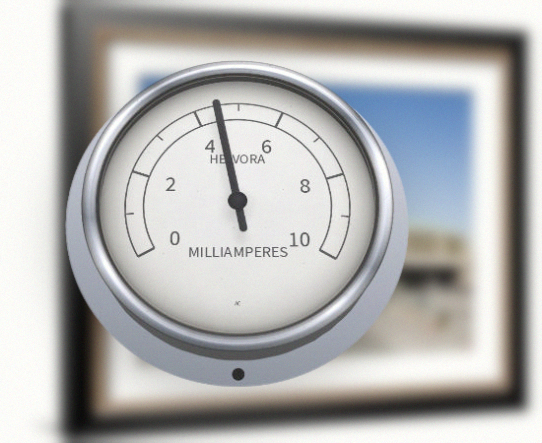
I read 4.5,mA
